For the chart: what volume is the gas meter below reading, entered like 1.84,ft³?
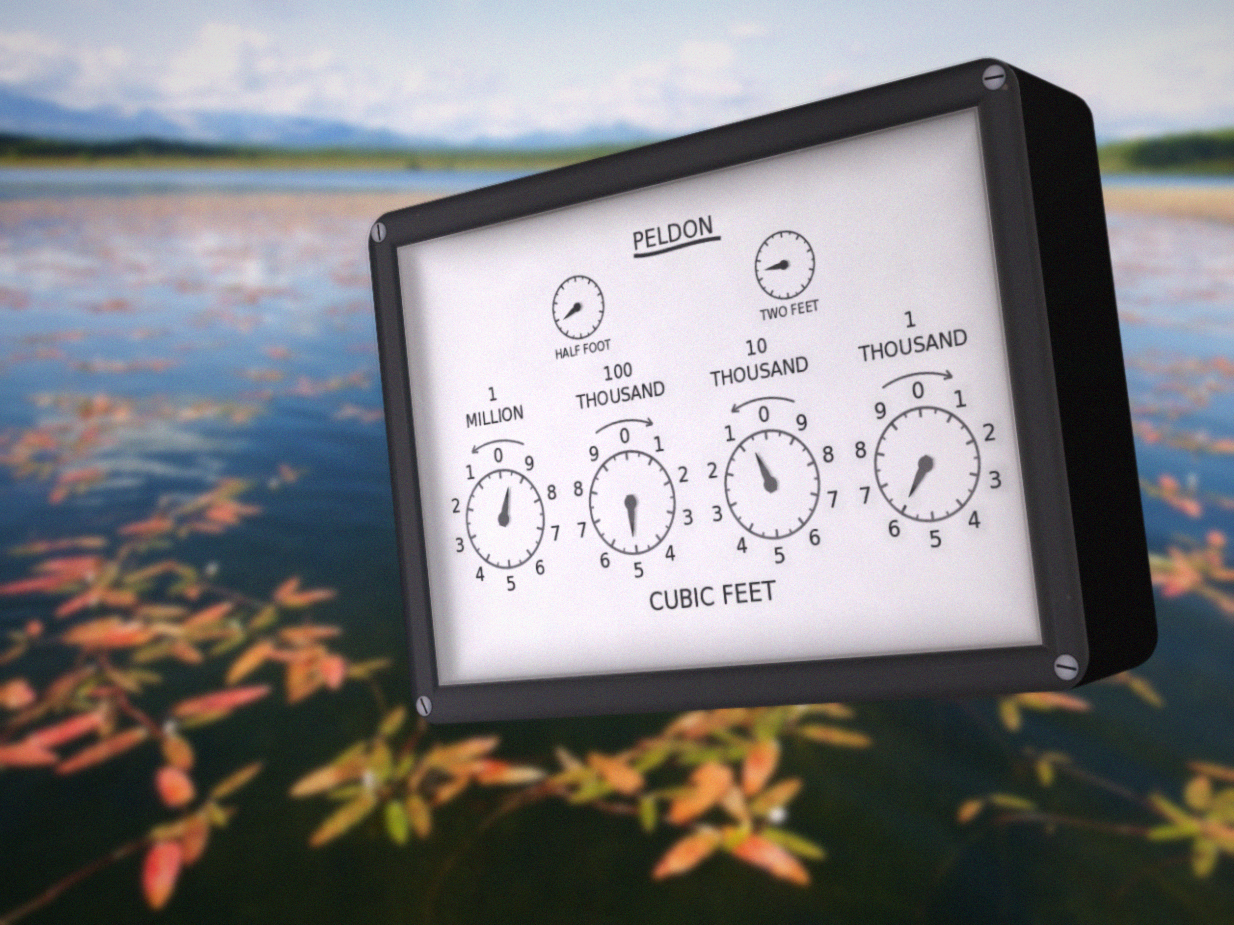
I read 950600,ft³
